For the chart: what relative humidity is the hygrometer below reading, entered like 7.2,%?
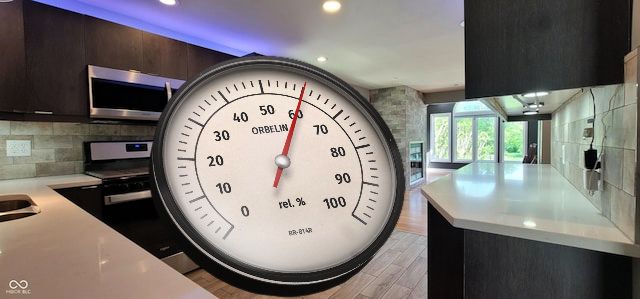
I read 60,%
